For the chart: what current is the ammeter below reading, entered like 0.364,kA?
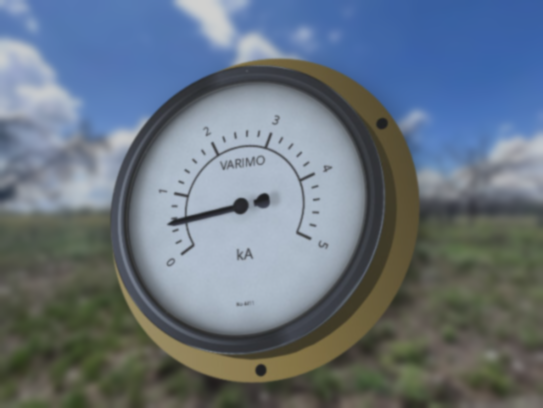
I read 0.5,kA
